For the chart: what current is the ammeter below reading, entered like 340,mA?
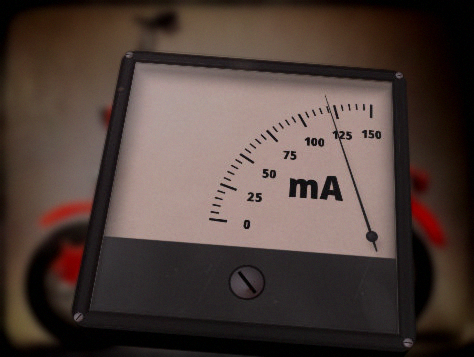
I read 120,mA
